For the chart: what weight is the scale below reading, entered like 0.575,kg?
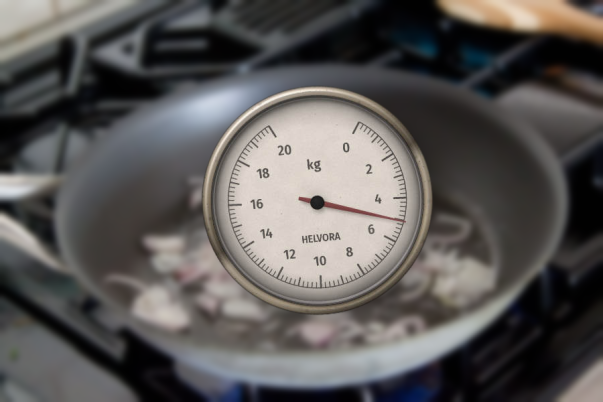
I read 5,kg
